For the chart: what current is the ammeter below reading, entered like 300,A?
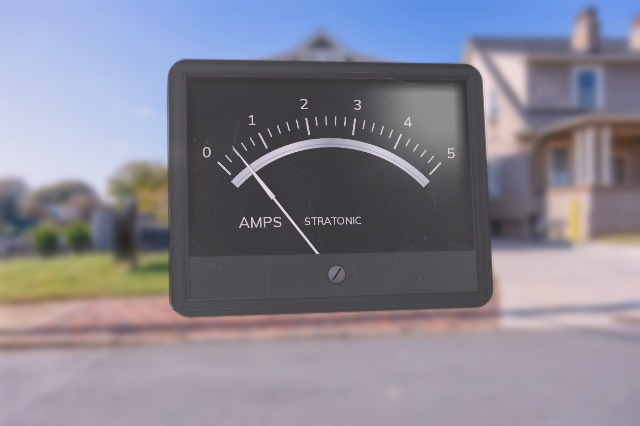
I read 0.4,A
